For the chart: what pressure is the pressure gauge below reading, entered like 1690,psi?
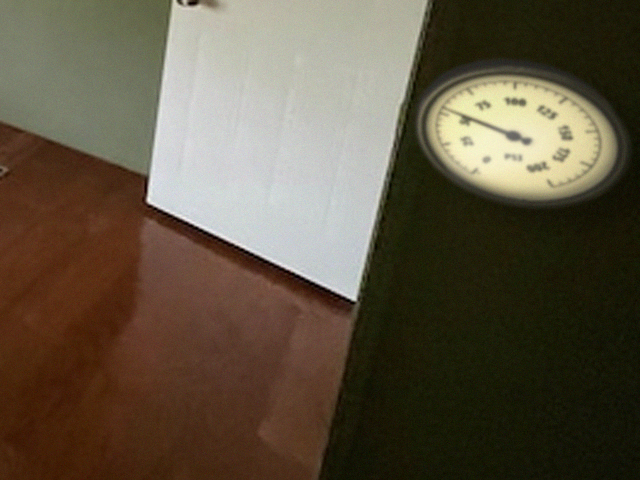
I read 55,psi
